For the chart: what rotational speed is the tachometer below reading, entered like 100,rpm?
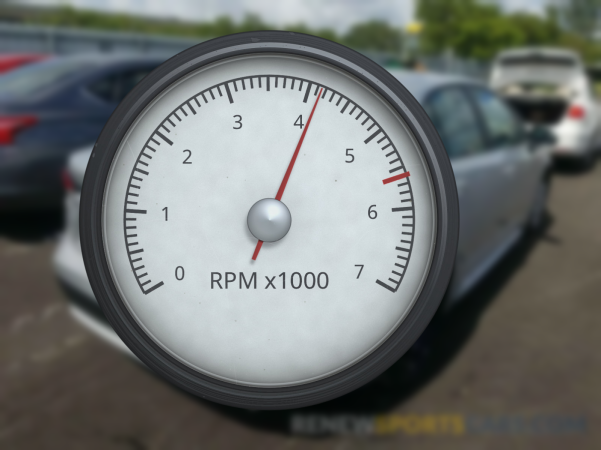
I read 4150,rpm
